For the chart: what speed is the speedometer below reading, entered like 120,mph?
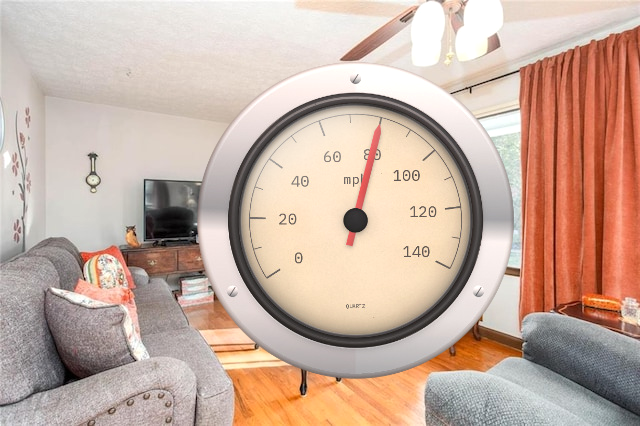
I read 80,mph
